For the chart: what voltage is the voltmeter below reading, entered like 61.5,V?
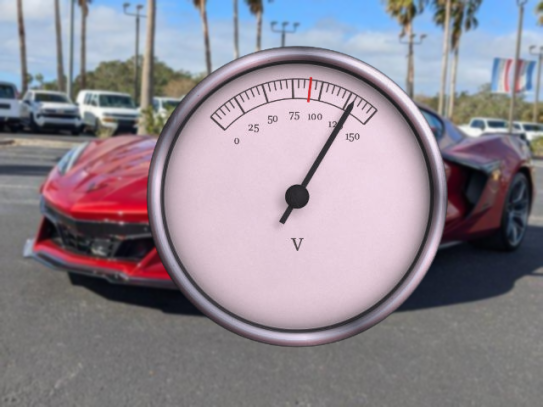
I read 130,V
